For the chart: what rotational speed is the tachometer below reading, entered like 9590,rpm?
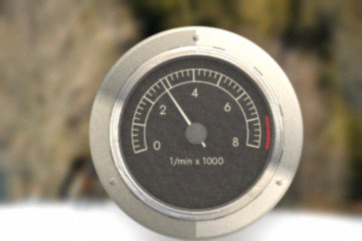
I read 2800,rpm
